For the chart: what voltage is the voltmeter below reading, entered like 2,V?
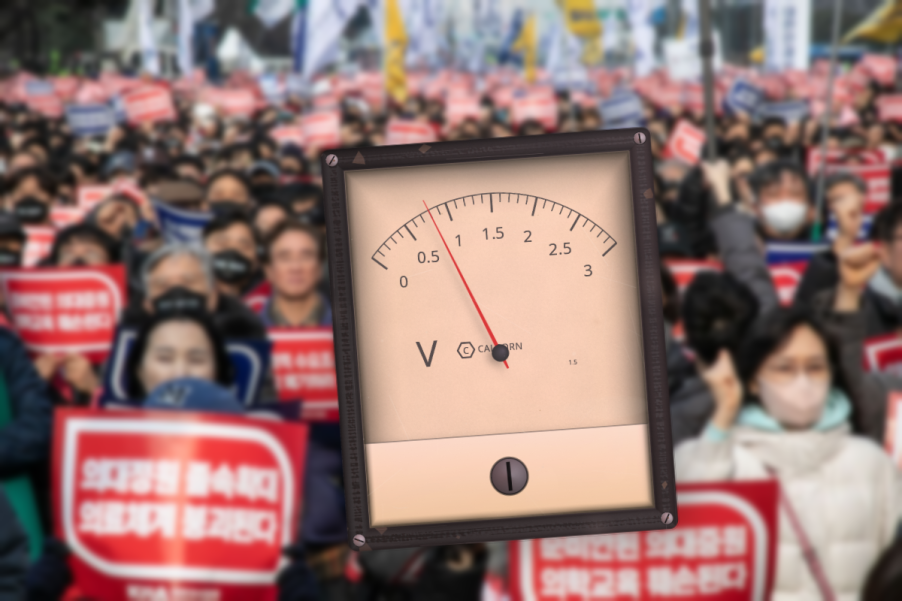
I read 0.8,V
